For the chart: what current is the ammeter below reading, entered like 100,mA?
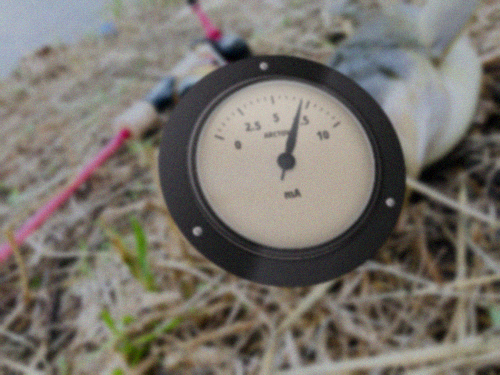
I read 7,mA
